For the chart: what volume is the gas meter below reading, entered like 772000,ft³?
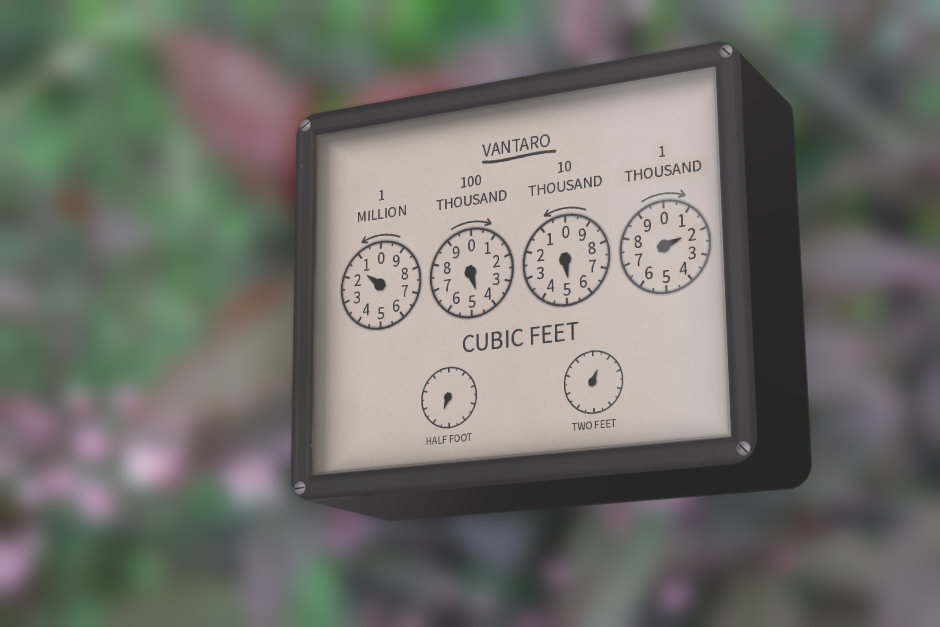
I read 145200,ft³
